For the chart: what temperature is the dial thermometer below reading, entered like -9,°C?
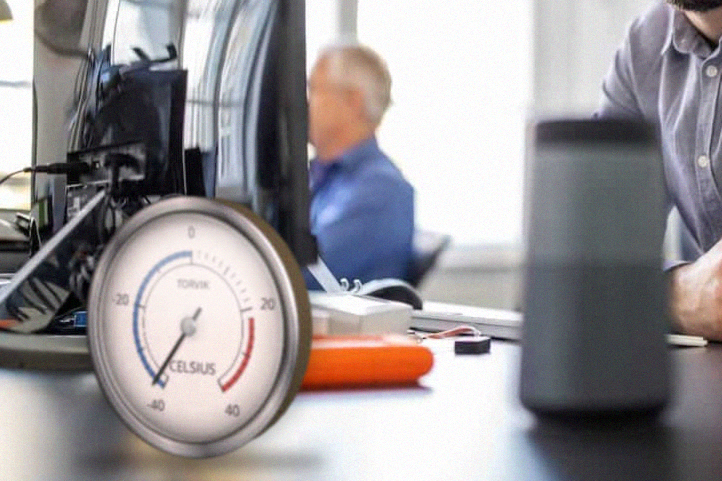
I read -38,°C
